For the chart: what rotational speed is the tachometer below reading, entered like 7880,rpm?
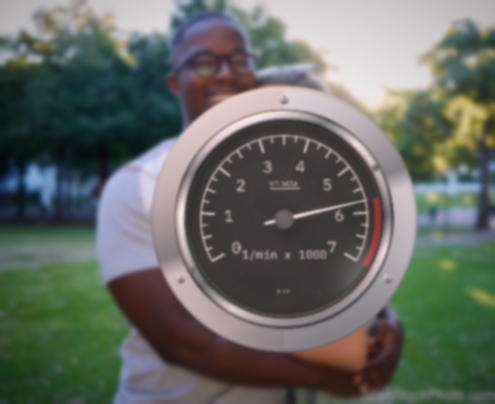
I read 5750,rpm
